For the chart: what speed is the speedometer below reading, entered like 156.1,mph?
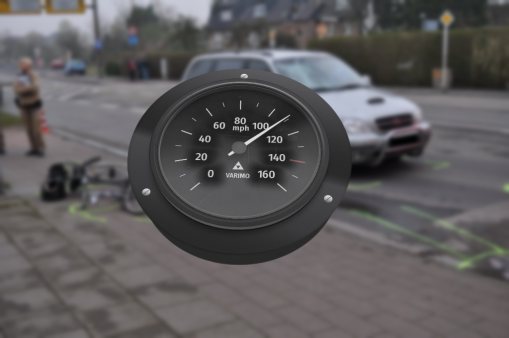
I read 110,mph
